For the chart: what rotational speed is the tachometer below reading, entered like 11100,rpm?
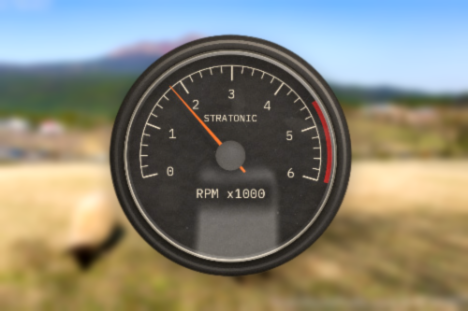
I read 1800,rpm
